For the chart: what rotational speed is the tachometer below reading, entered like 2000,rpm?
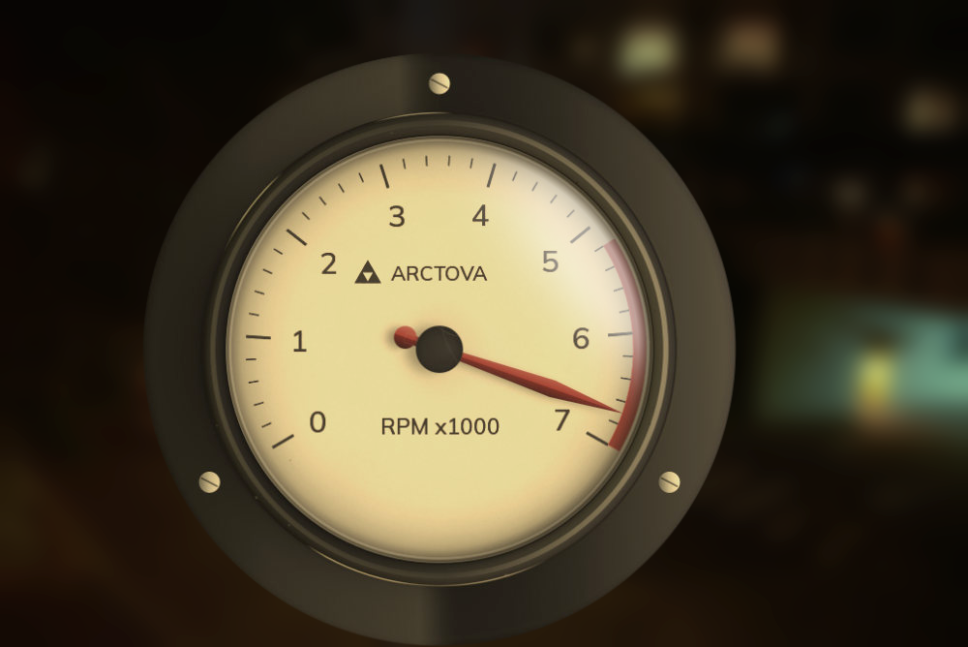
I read 6700,rpm
